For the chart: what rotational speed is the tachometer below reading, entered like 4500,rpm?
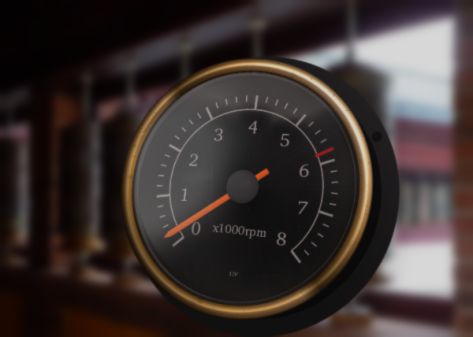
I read 200,rpm
